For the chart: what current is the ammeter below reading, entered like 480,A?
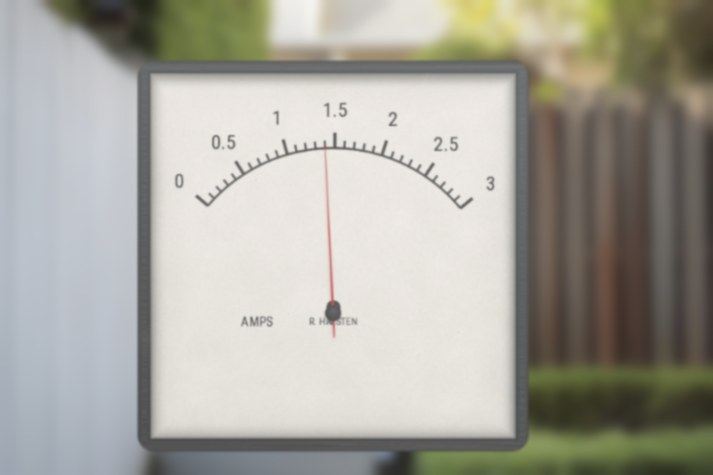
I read 1.4,A
